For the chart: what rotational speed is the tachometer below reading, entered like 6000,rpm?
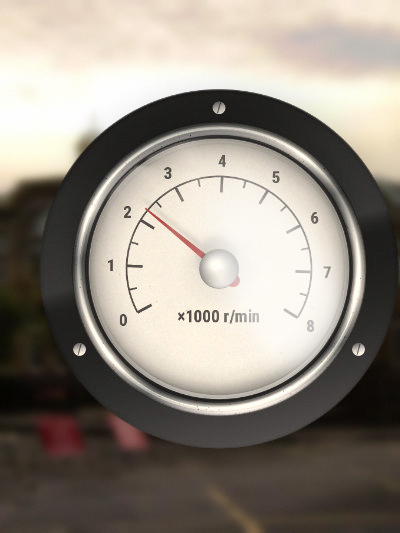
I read 2250,rpm
